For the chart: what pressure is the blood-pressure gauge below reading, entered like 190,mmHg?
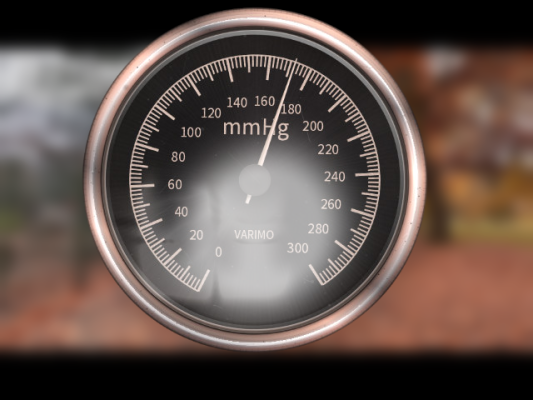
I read 172,mmHg
